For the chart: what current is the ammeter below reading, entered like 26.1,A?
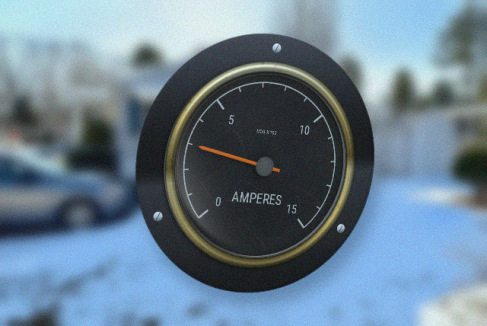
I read 3,A
